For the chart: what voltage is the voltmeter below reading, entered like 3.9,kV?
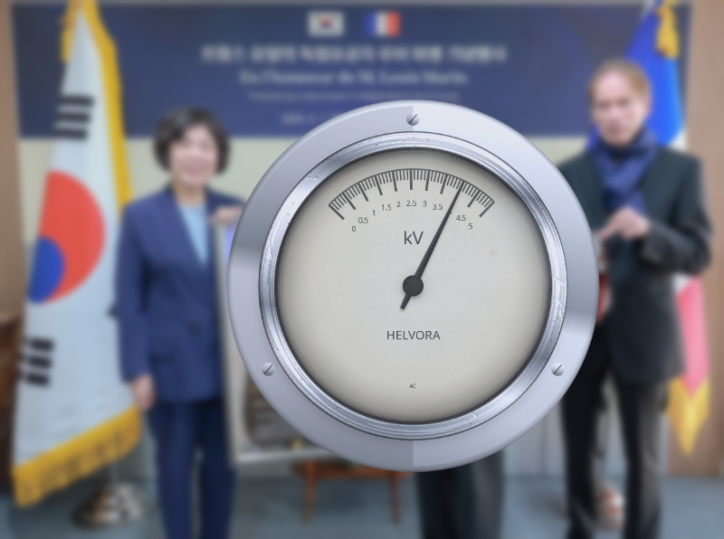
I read 4,kV
